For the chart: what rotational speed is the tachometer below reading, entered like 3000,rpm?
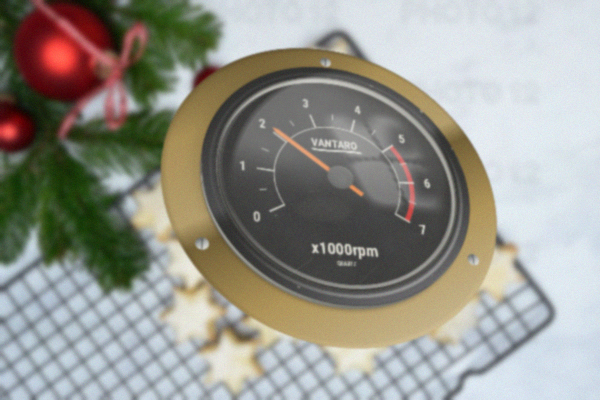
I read 2000,rpm
